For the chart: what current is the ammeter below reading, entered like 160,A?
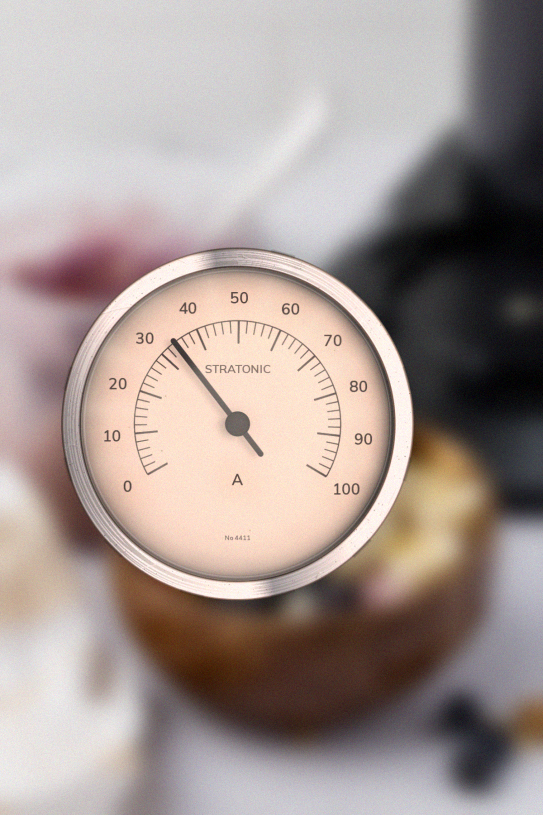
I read 34,A
